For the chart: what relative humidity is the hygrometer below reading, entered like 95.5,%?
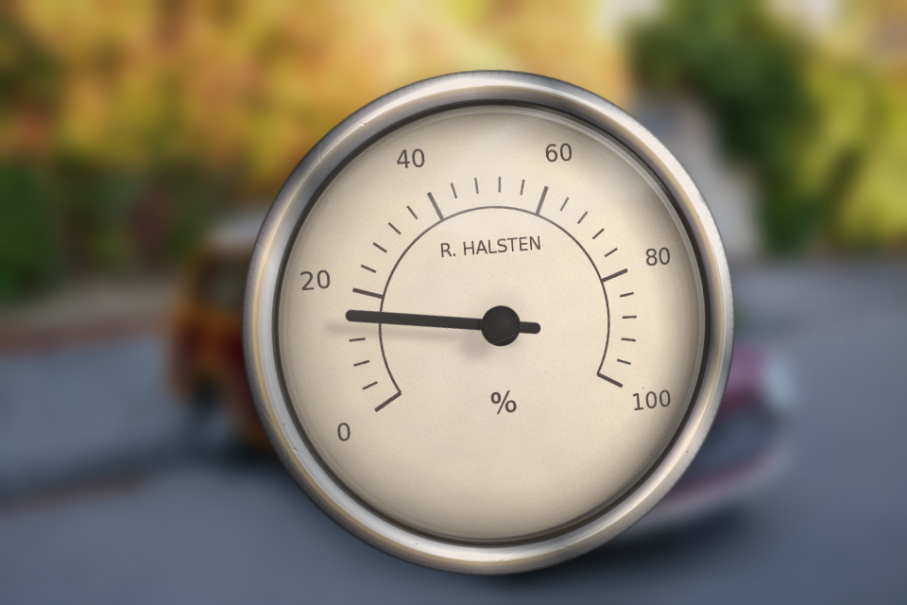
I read 16,%
